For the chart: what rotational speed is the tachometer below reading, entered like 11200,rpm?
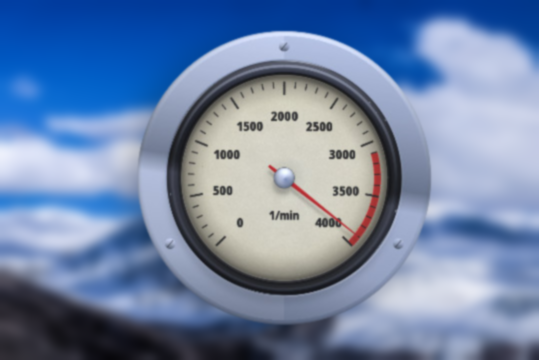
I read 3900,rpm
